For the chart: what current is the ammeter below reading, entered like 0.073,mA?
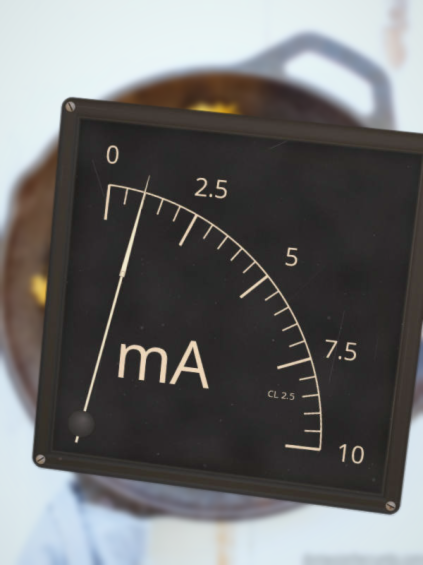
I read 1,mA
